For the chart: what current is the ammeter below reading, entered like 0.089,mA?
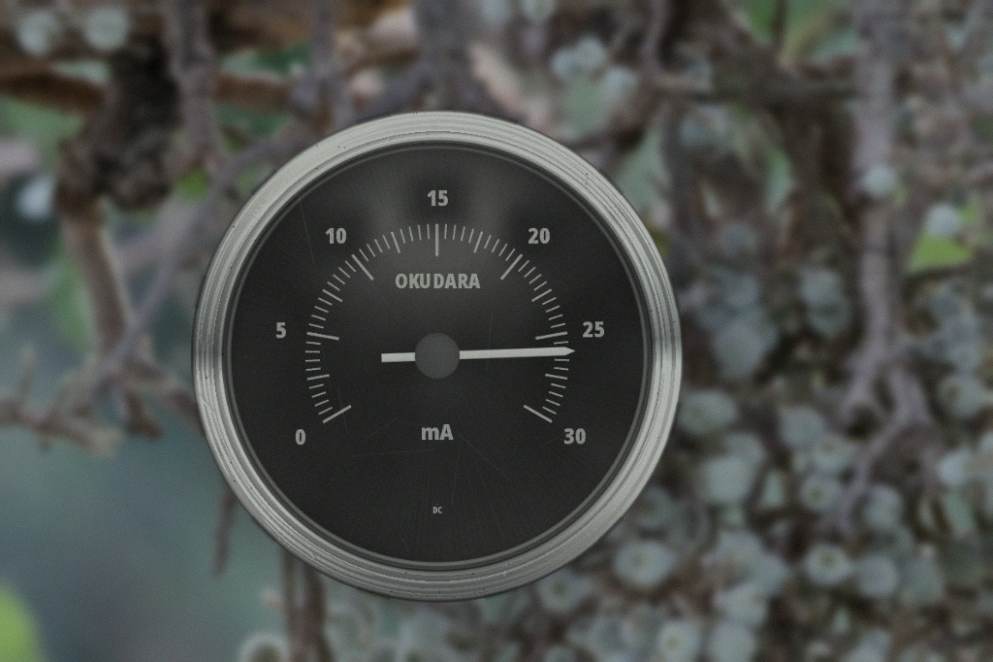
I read 26,mA
